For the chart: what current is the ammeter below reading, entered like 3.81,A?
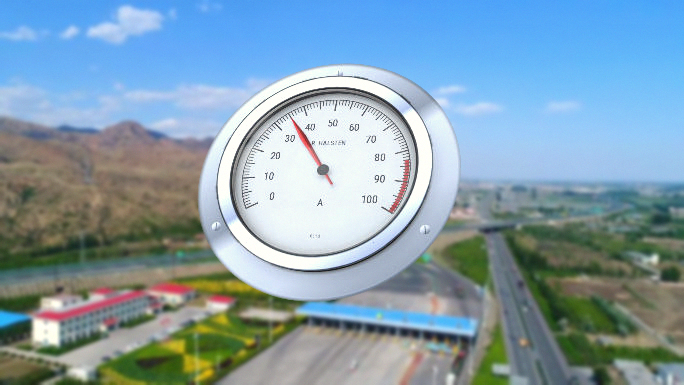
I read 35,A
